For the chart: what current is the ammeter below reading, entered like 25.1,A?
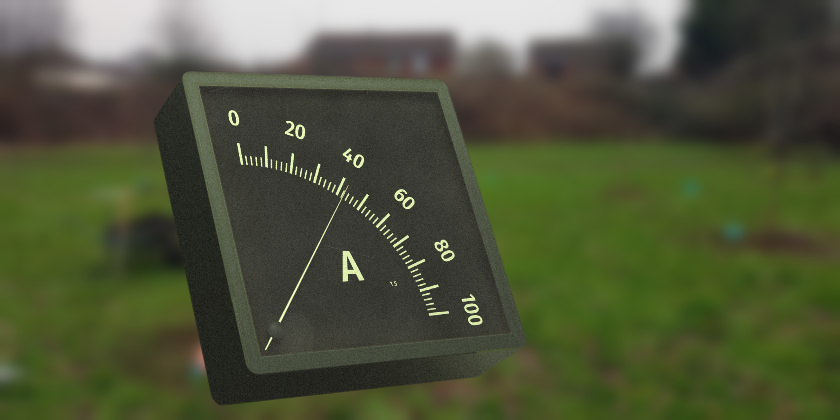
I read 42,A
